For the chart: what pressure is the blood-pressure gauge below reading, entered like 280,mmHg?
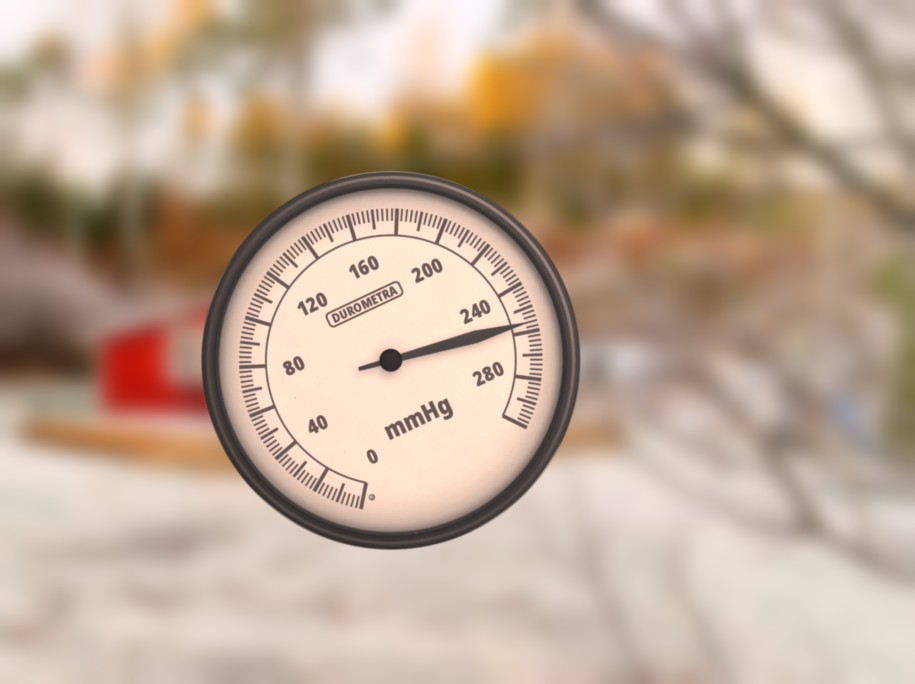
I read 256,mmHg
